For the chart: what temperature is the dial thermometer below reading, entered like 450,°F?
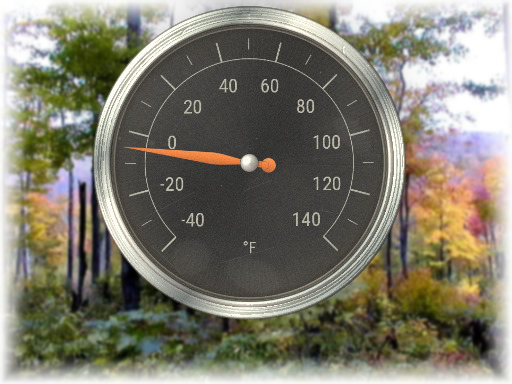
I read -5,°F
